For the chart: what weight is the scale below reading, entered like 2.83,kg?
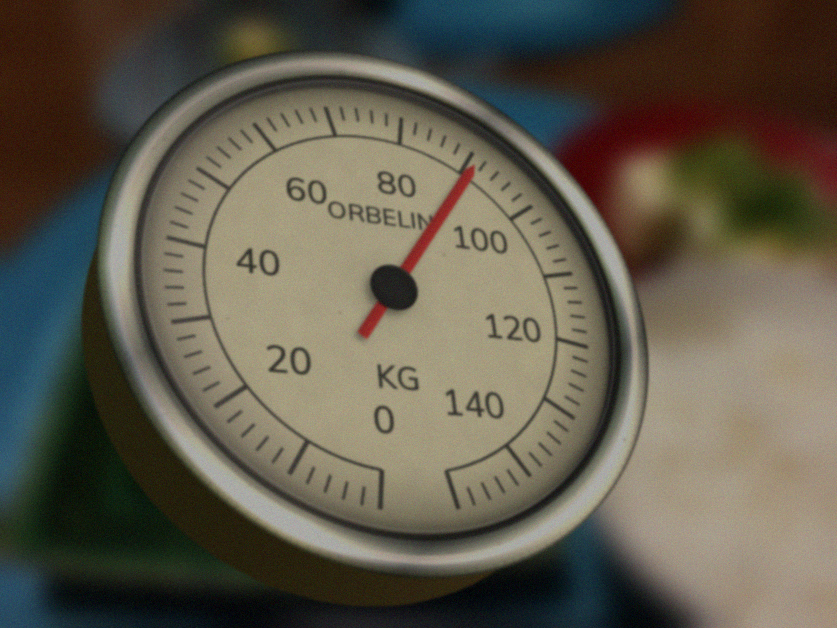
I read 91,kg
